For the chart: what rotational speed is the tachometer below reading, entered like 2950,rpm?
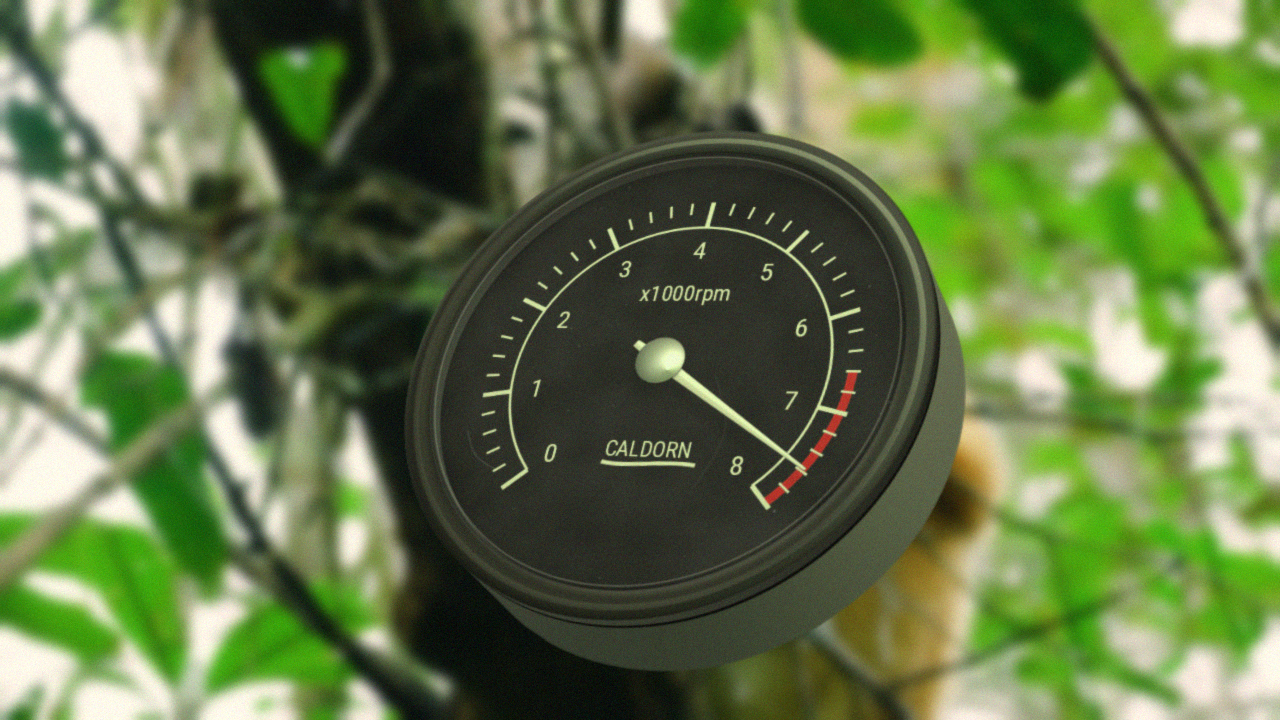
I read 7600,rpm
